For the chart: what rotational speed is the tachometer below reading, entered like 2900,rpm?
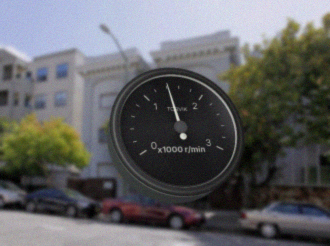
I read 1400,rpm
